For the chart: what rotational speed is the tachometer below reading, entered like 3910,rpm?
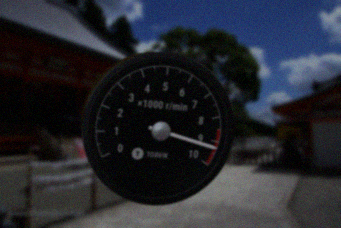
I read 9250,rpm
